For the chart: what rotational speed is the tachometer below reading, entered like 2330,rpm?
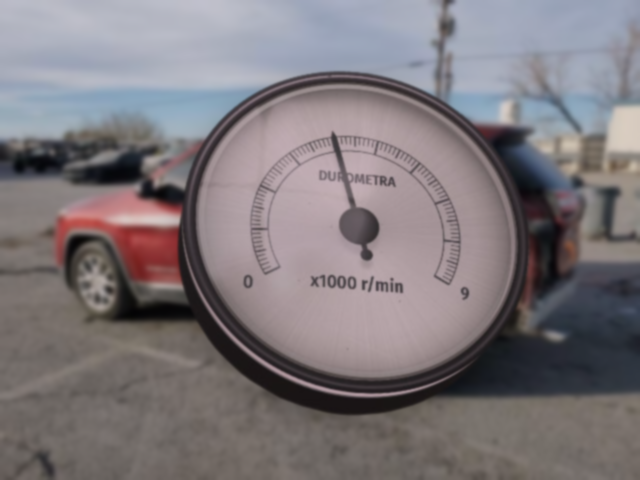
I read 4000,rpm
